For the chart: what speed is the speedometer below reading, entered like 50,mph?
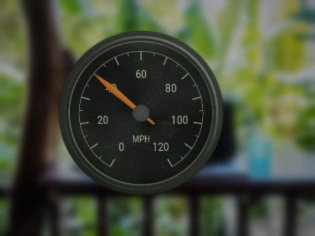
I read 40,mph
